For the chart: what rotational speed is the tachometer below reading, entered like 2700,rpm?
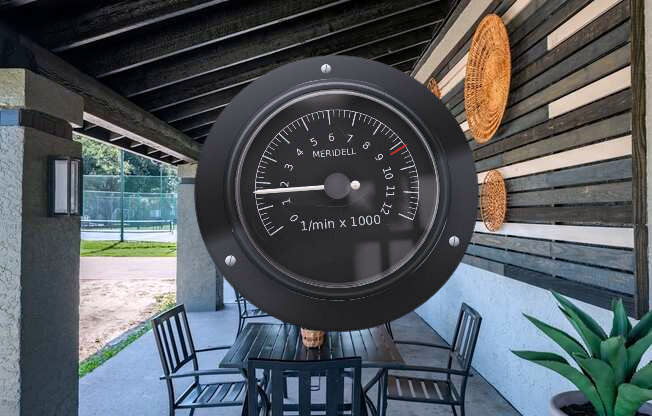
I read 1600,rpm
